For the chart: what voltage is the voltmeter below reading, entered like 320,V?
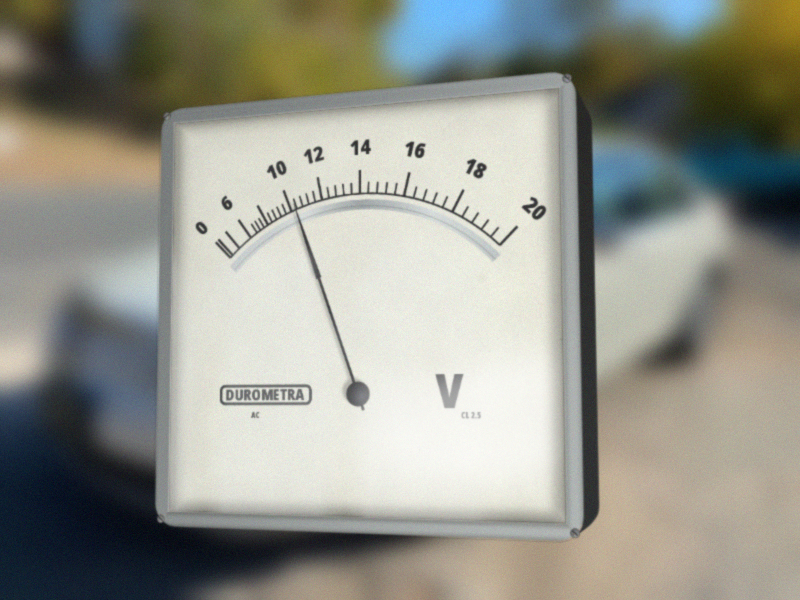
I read 10.4,V
